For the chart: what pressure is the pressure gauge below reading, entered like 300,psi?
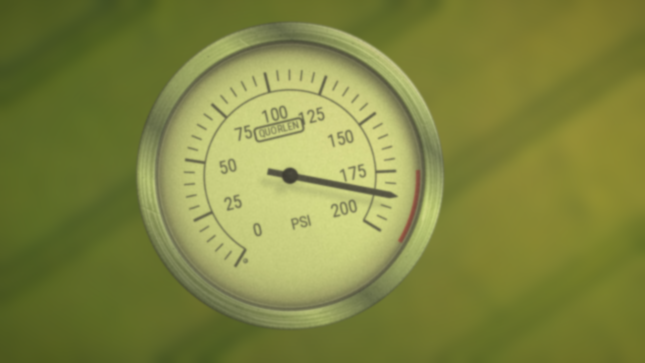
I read 185,psi
